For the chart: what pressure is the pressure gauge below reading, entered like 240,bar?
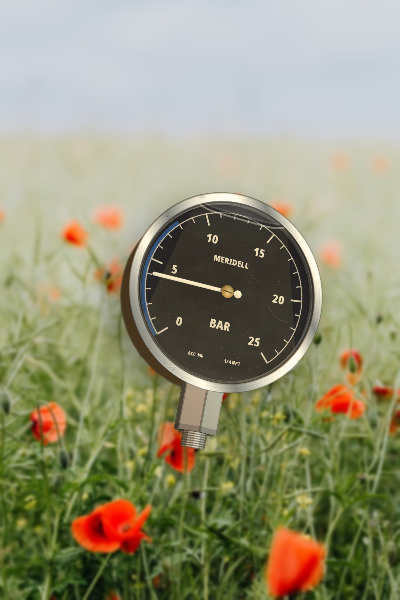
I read 4,bar
